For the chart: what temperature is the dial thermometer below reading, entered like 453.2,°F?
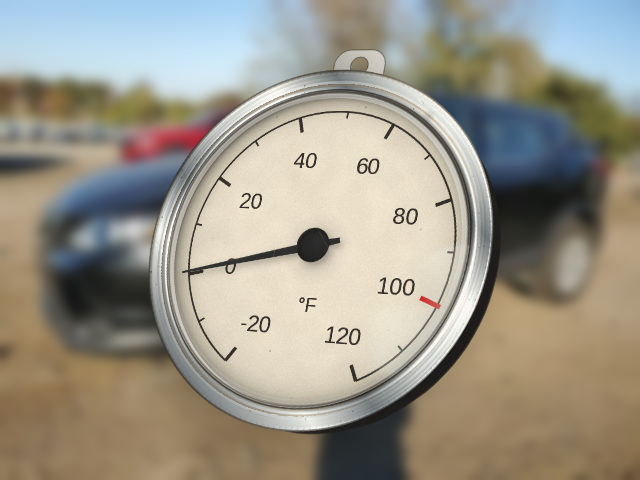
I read 0,°F
